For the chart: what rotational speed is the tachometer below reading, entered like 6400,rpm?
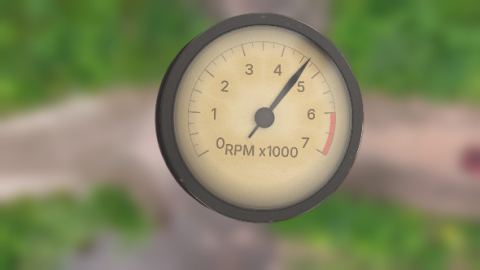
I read 4625,rpm
